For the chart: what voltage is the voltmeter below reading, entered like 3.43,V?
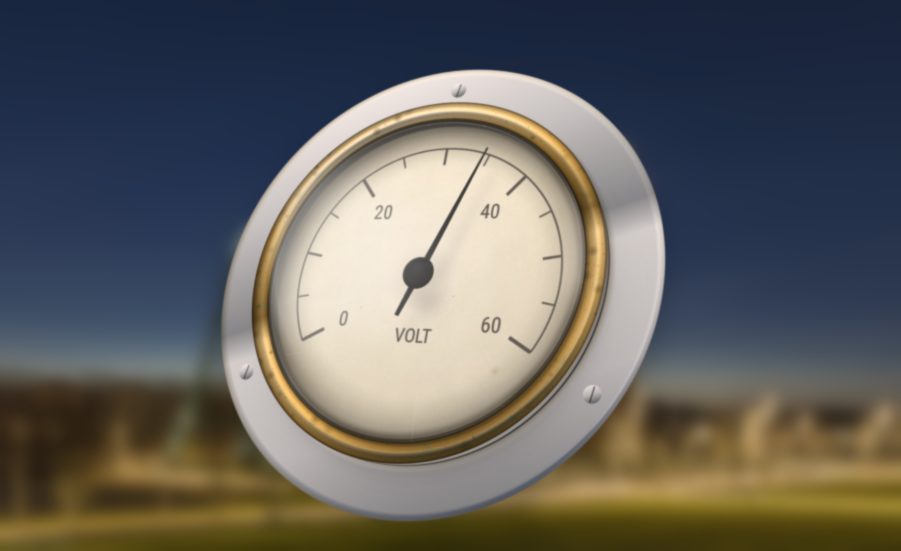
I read 35,V
